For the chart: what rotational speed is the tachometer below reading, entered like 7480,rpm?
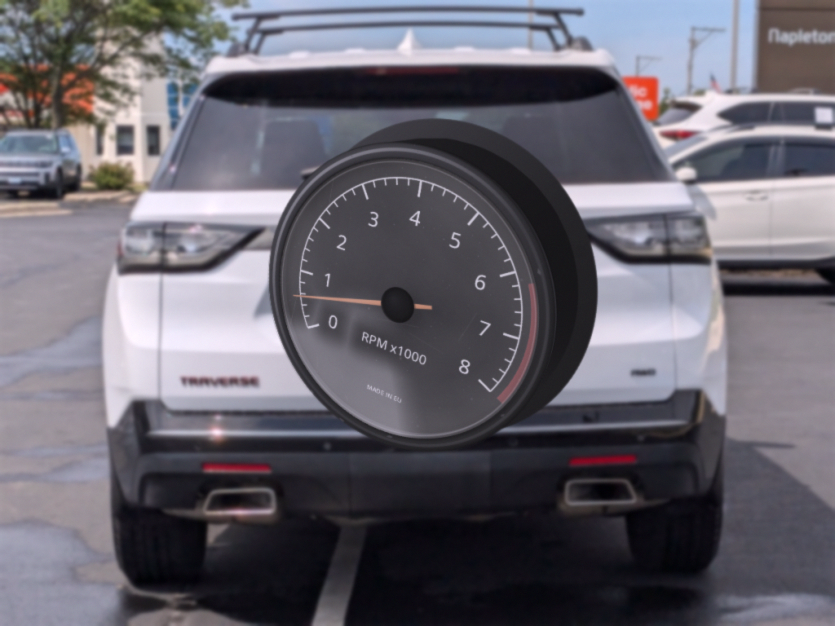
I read 600,rpm
